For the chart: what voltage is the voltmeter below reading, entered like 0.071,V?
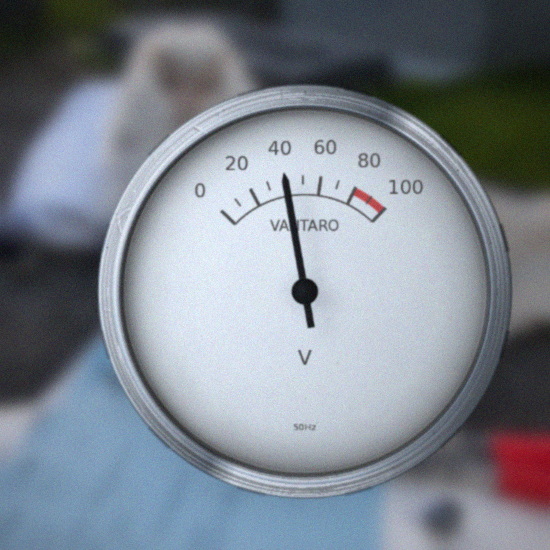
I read 40,V
